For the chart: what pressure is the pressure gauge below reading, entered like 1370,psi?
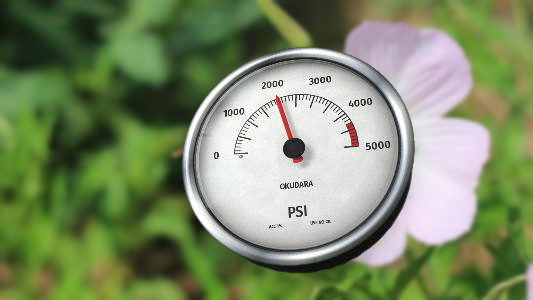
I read 2000,psi
